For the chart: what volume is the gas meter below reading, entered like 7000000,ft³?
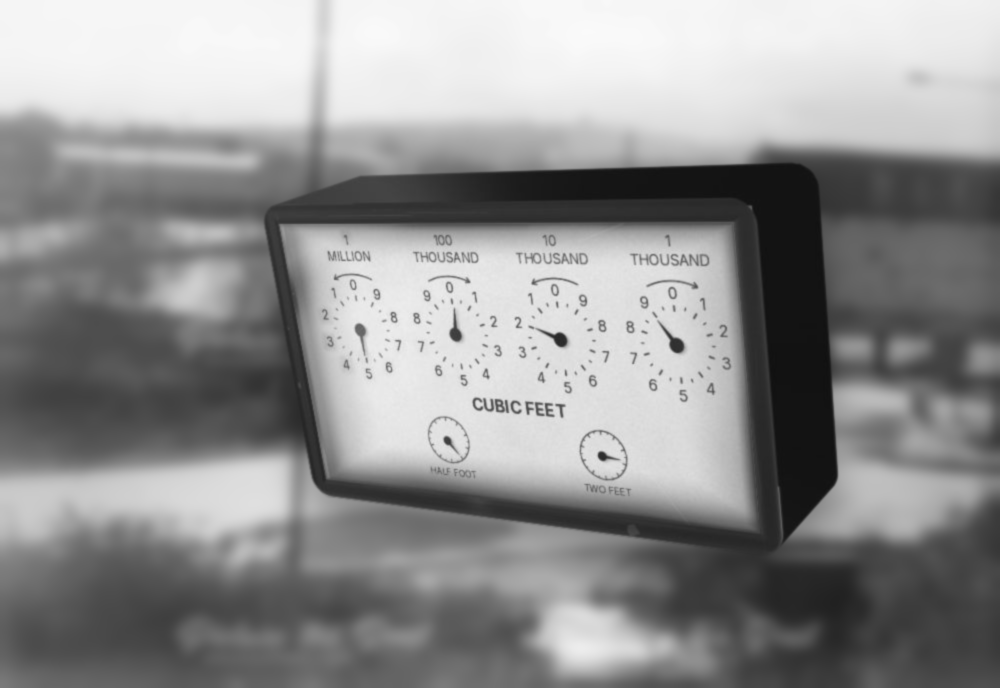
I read 501900,ft³
